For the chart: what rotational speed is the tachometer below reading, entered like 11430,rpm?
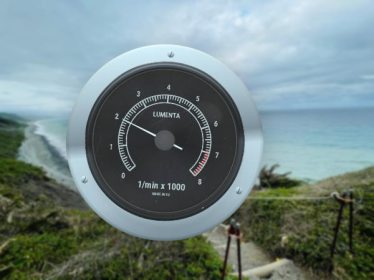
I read 2000,rpm
